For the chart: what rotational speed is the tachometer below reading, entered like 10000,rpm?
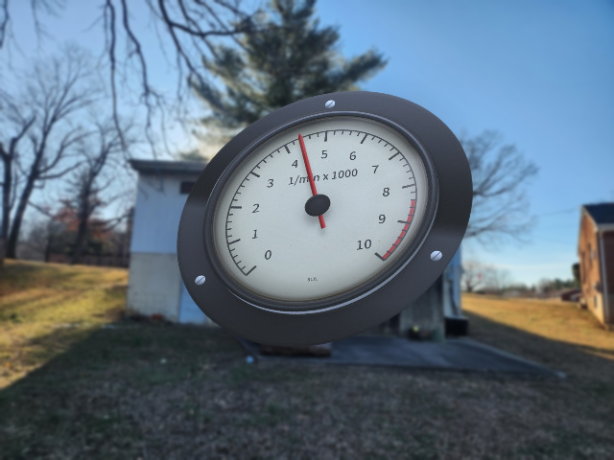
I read 4400,rpm
